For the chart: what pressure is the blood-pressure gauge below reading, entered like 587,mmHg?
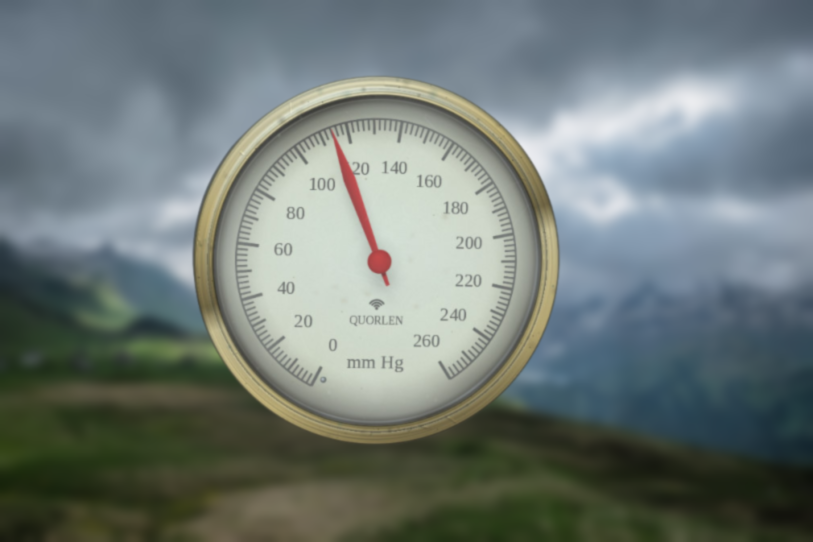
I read 114,mmHg
